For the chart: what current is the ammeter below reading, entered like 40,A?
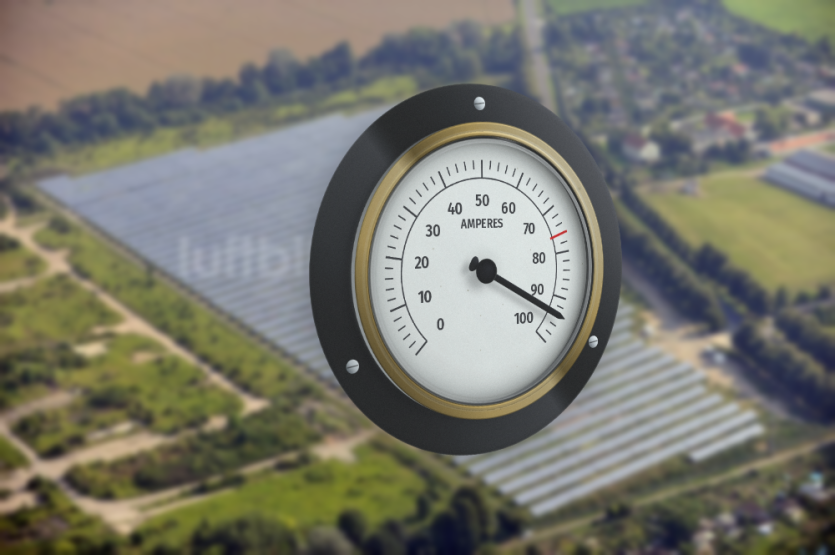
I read 94,A
